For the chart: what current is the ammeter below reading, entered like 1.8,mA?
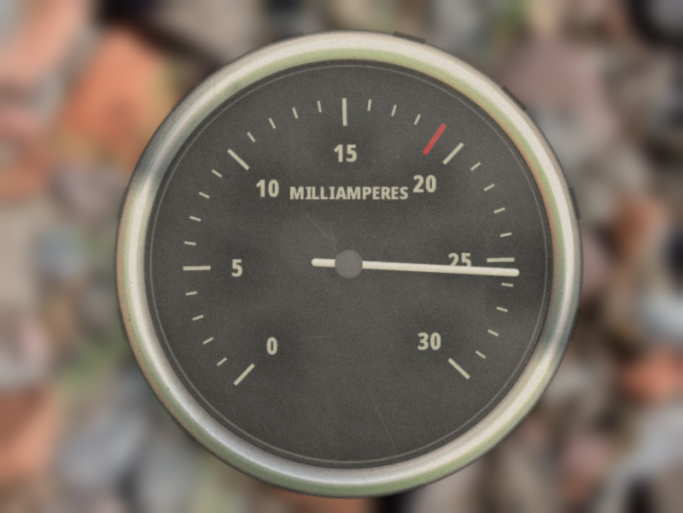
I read 25.5,mA
